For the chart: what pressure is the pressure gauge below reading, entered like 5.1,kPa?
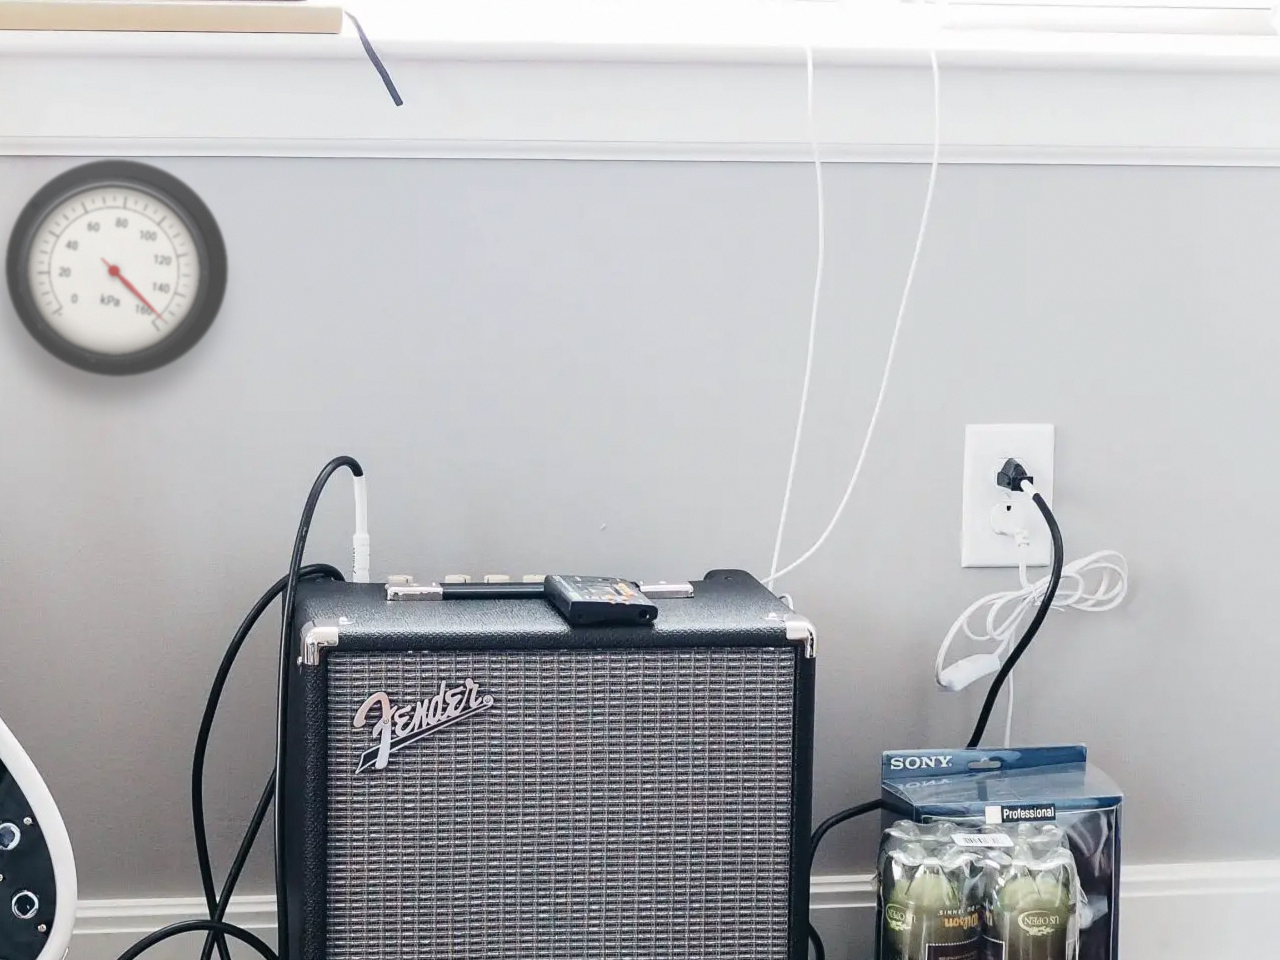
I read 155,kPa
